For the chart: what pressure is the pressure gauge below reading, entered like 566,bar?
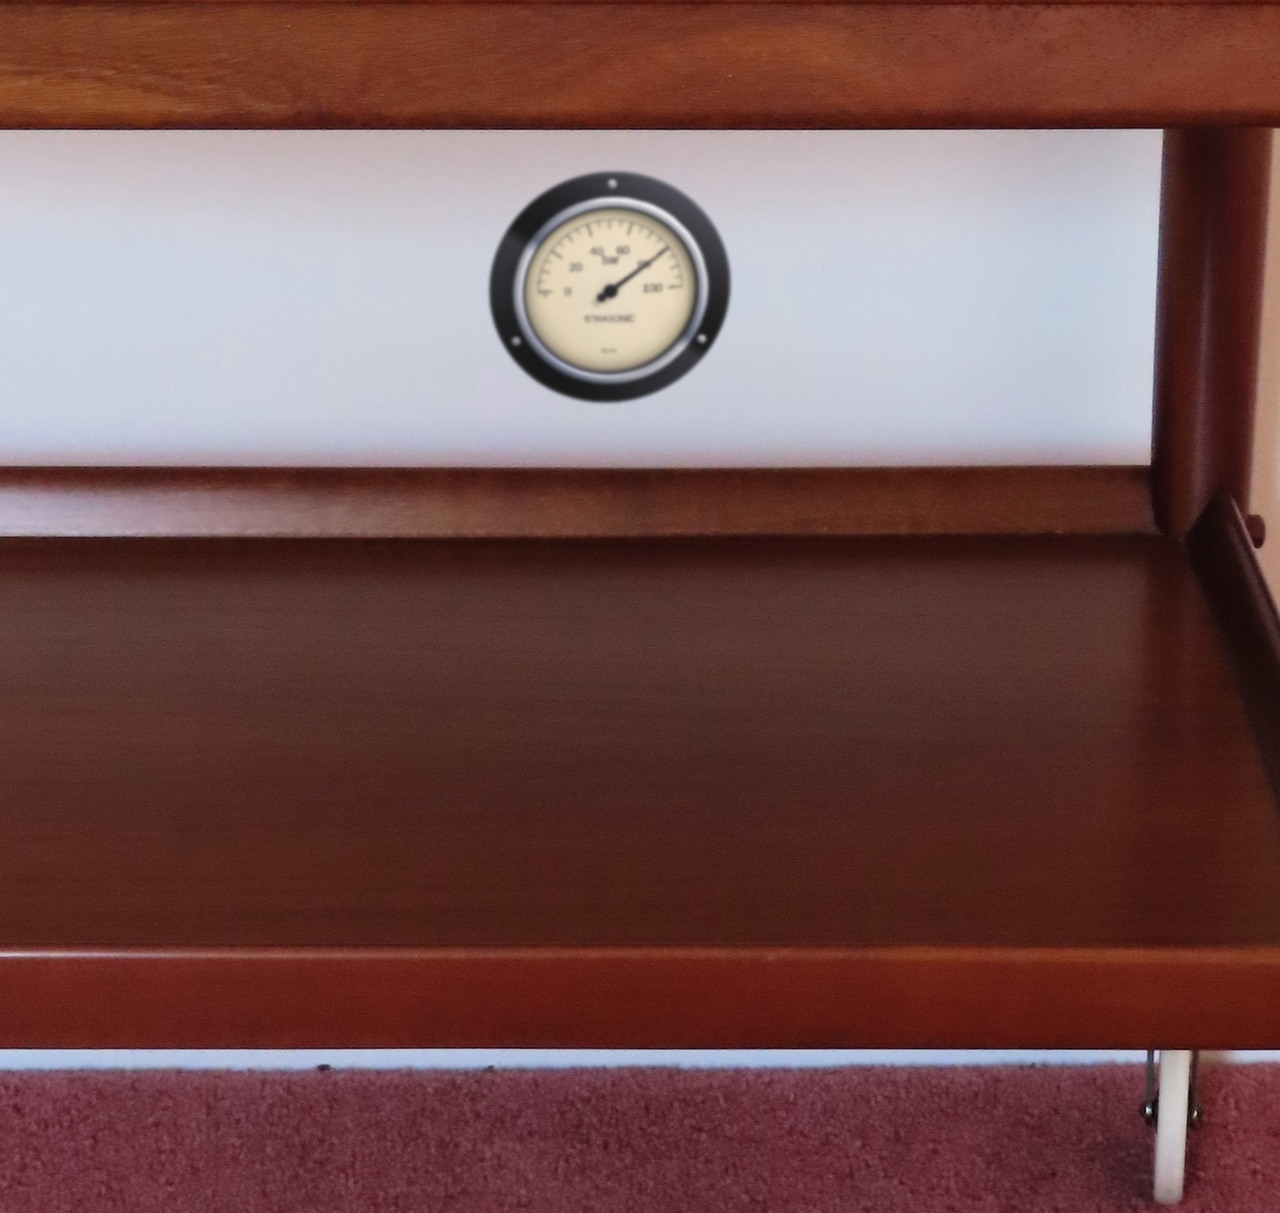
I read 80,bar
